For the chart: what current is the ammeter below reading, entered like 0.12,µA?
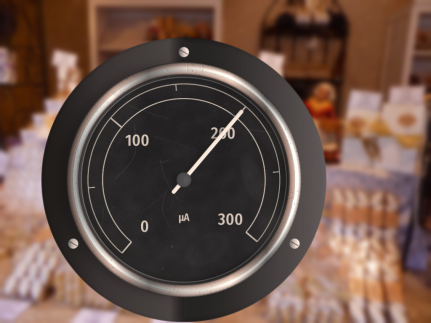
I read 200,µA
